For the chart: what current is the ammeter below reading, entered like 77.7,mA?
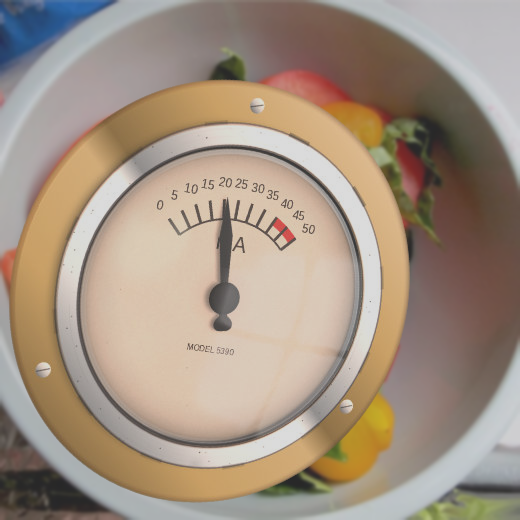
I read 20,mA
